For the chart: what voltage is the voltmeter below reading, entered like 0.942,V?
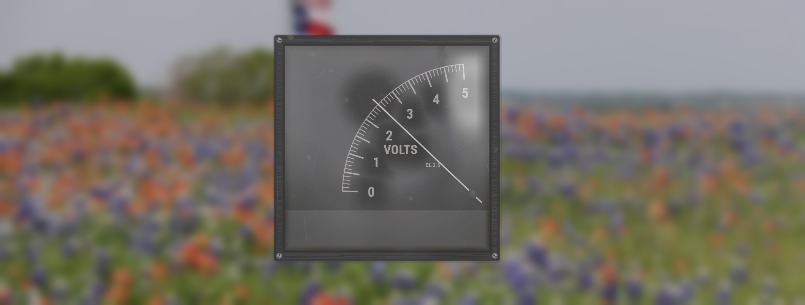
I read 2.5,V
